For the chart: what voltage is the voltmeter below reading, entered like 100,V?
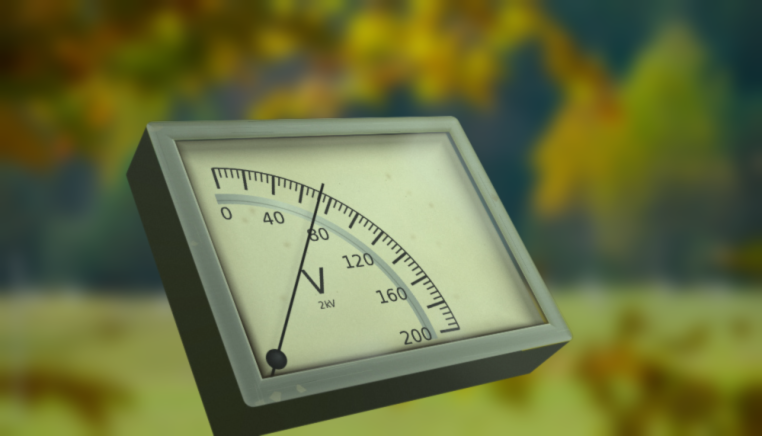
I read 72,V
